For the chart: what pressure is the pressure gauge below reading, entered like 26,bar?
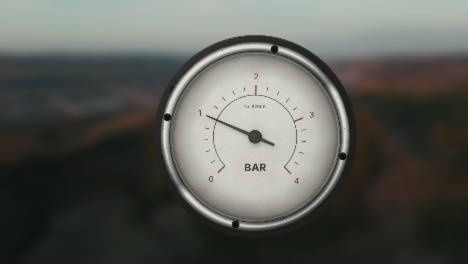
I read 1,bar
